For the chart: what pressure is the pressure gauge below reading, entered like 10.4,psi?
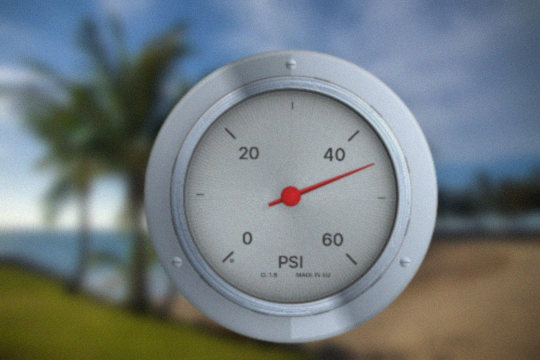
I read 45,psi
